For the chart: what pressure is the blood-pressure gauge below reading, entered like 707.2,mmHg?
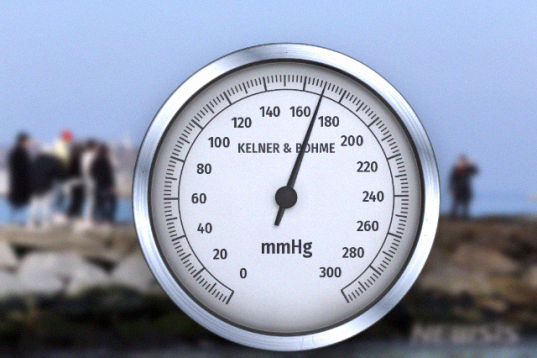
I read 170,mmHg
